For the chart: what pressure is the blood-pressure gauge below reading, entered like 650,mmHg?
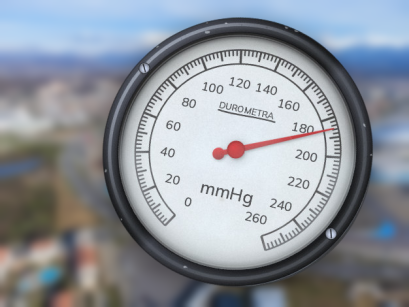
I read 186,mmHg
